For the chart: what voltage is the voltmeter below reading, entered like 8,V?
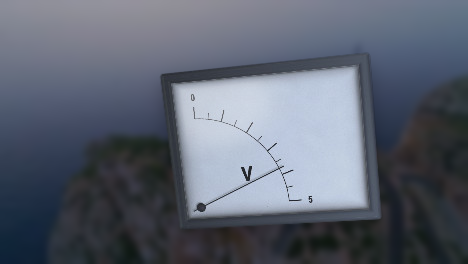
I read 3.75,V
